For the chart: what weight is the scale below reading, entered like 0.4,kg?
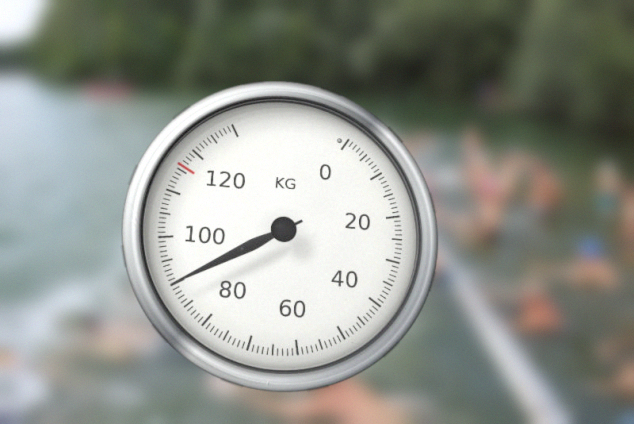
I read 90,kg
